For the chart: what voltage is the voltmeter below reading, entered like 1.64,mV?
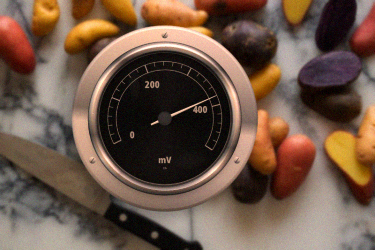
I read 380,mV
